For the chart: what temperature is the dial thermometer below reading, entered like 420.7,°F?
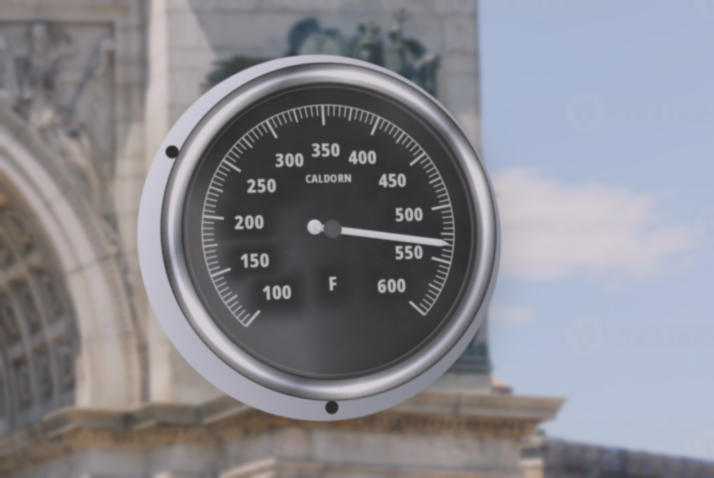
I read 535,°F
